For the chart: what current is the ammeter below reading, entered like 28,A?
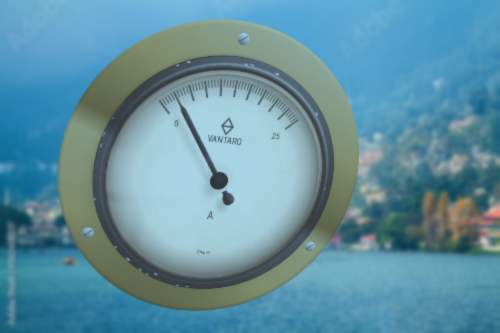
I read 2.5,A
